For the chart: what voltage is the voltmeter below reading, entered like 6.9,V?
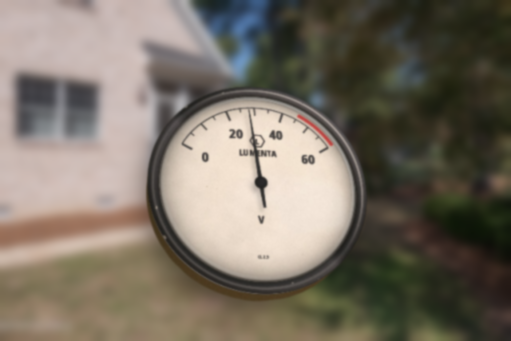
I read 27.5,V
